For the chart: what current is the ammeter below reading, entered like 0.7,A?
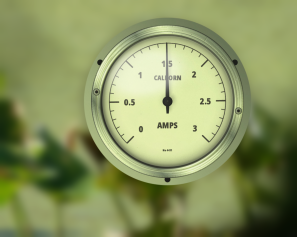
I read 1.5,A
